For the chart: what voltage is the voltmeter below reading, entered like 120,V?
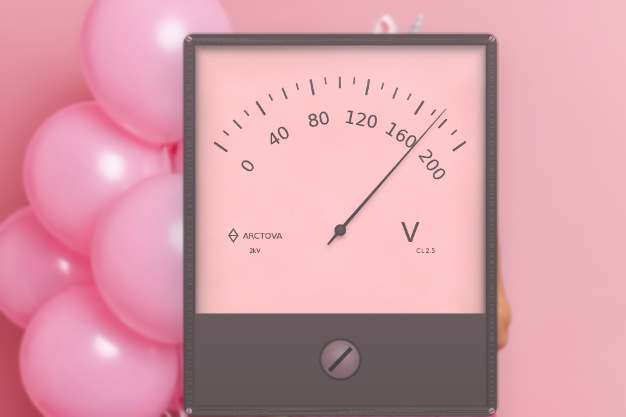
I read 175,V
